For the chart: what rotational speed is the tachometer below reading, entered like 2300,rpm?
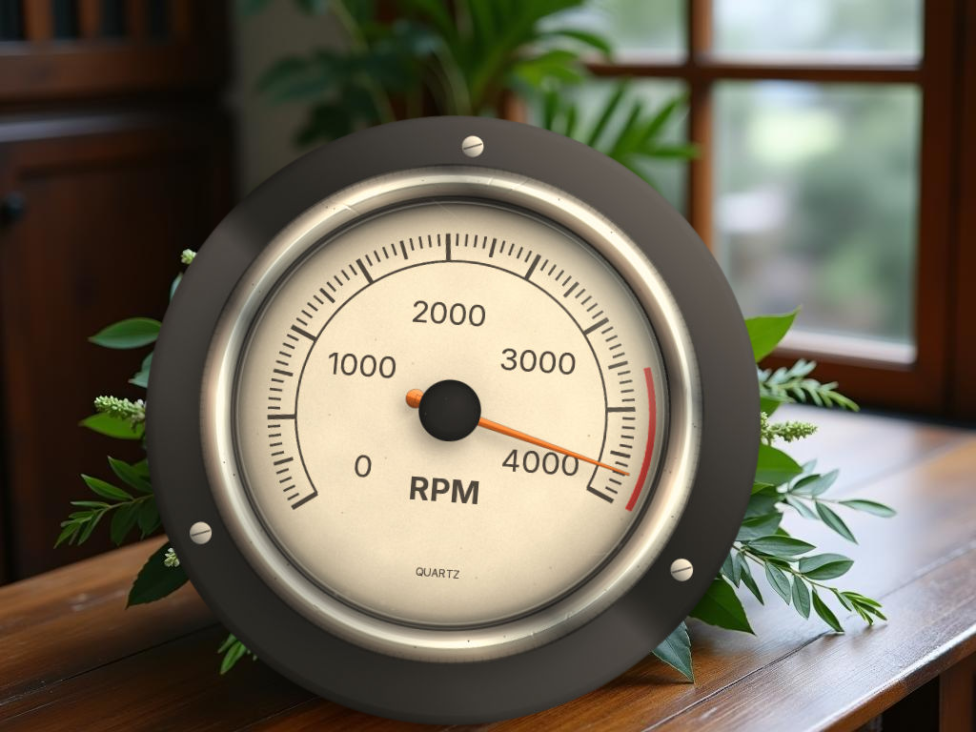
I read 3850,rpm
